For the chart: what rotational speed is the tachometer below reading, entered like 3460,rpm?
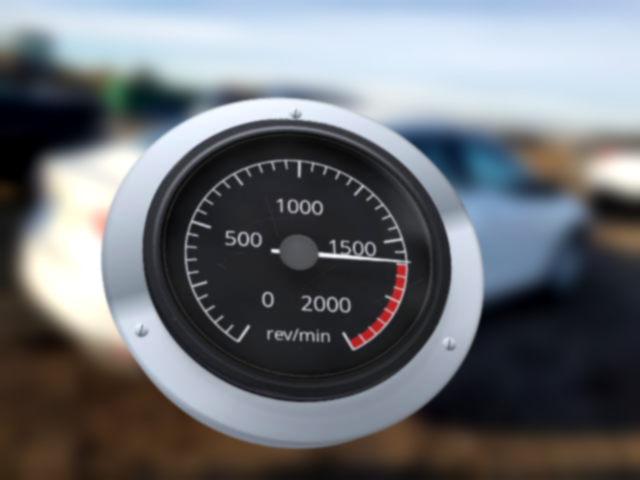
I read 1600,rpm
